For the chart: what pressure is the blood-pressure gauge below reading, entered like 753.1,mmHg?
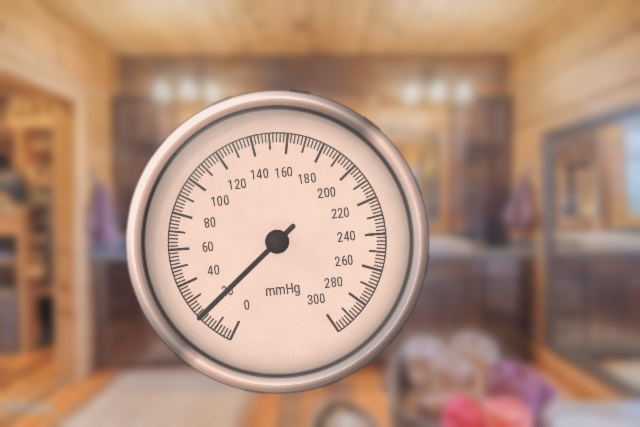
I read 20,mmHg
